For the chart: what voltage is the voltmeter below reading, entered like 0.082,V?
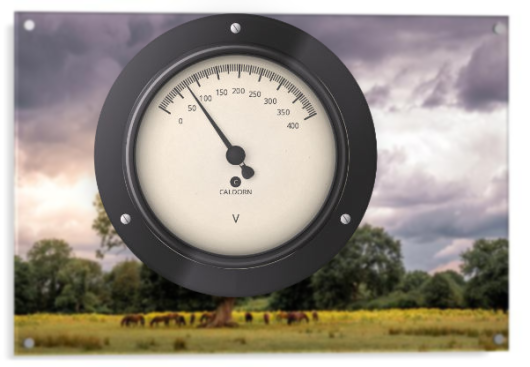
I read 75,V
